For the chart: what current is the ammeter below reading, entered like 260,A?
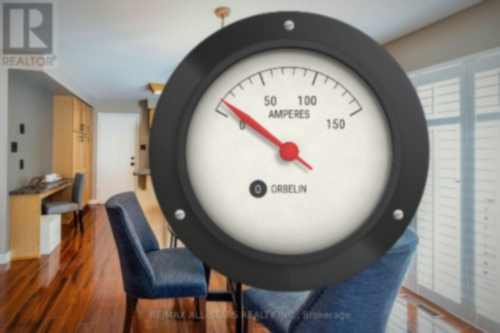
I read 10,A
